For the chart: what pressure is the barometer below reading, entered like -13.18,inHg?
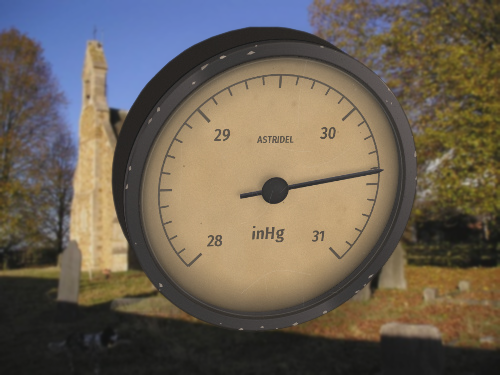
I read 30.4,inHg
